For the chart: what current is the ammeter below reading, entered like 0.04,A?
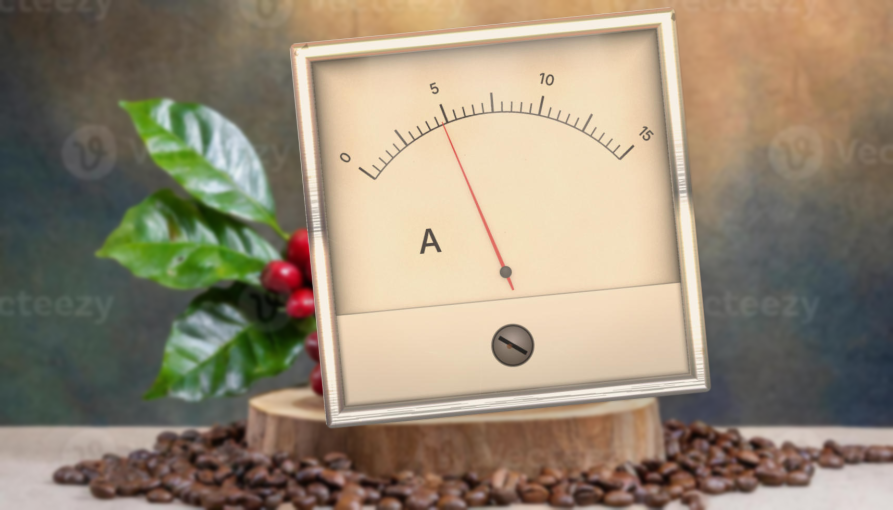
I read 4.75,A
